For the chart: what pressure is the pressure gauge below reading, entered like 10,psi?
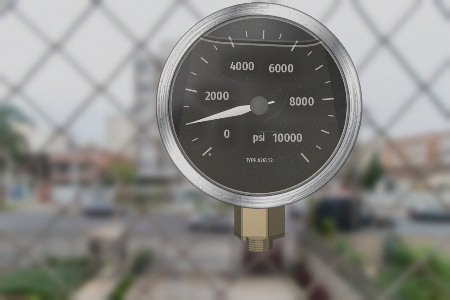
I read 1000,psi
